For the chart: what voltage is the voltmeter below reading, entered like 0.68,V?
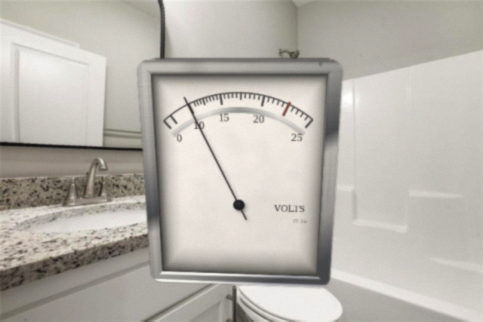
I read 10,V
